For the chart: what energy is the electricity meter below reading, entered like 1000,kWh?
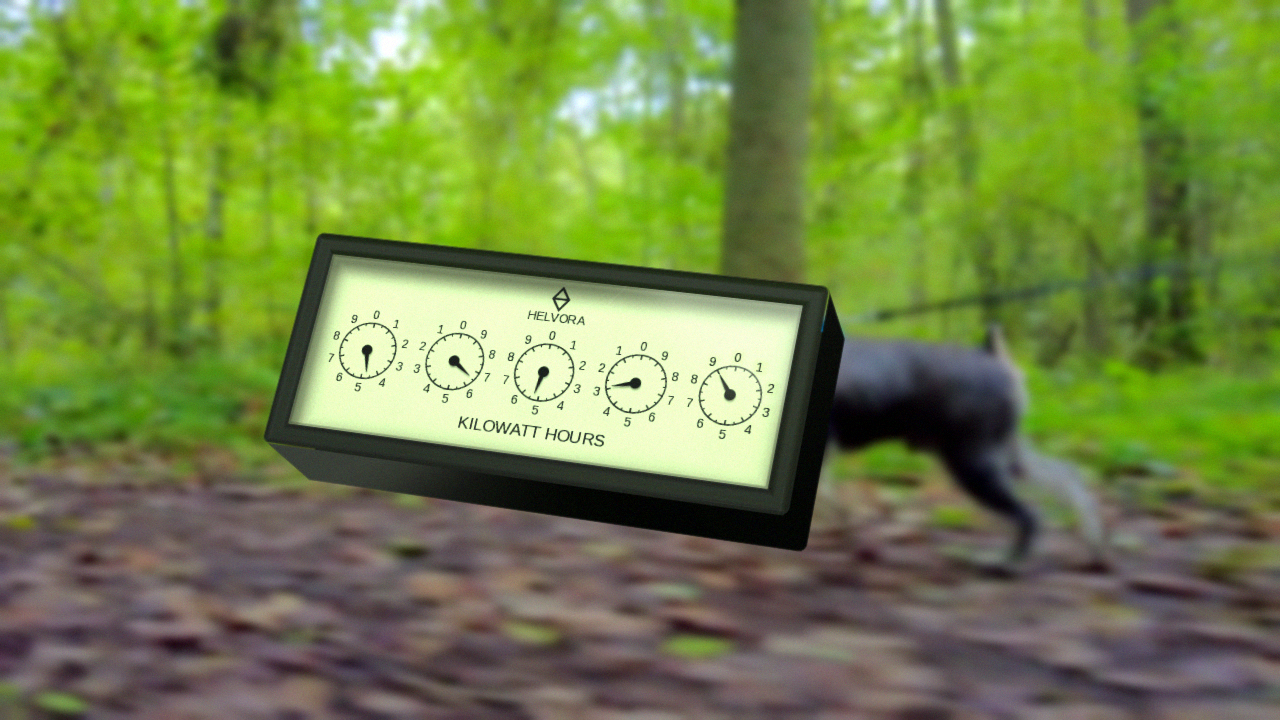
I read 46529,kWh
